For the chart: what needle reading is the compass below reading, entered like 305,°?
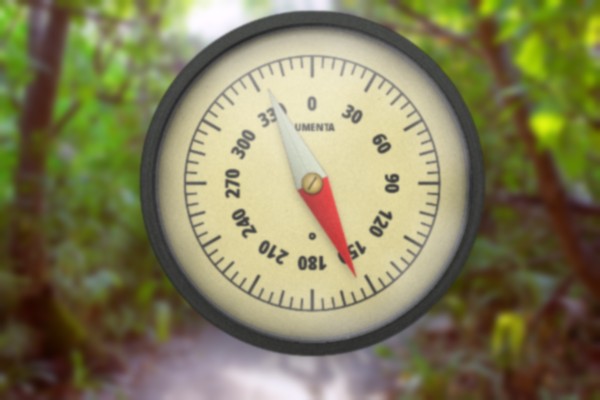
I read 155,°
